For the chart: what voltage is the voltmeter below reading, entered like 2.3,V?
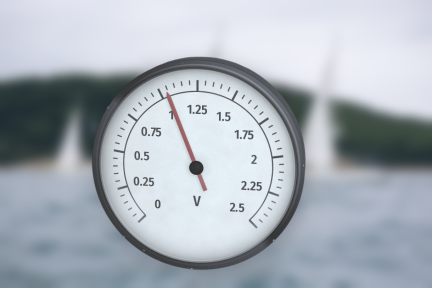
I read 1.05,V
